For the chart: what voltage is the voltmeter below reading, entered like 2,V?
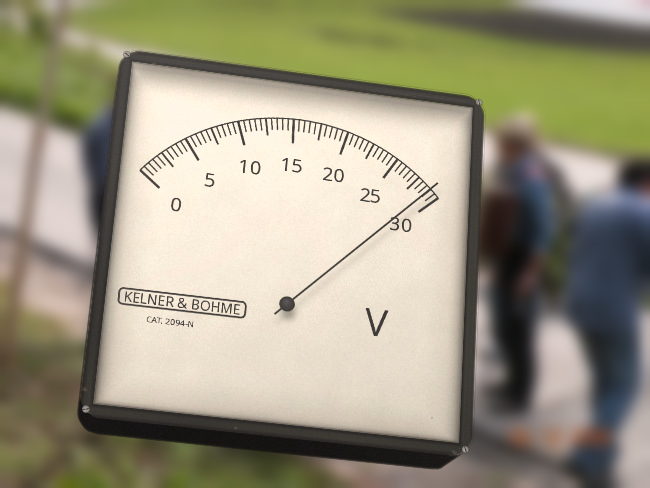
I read 29,V
